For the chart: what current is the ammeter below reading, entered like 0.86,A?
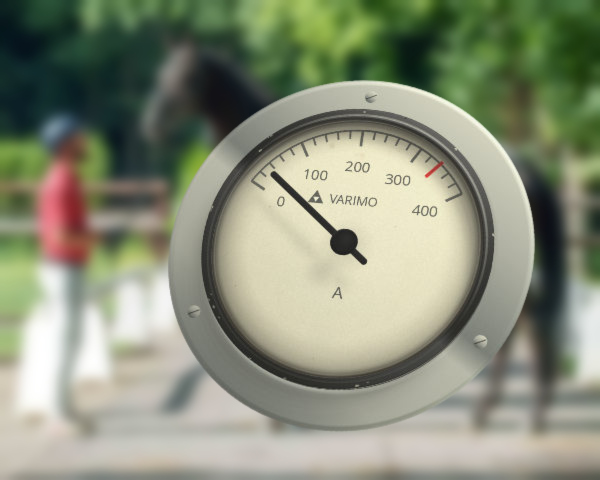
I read 30,A
